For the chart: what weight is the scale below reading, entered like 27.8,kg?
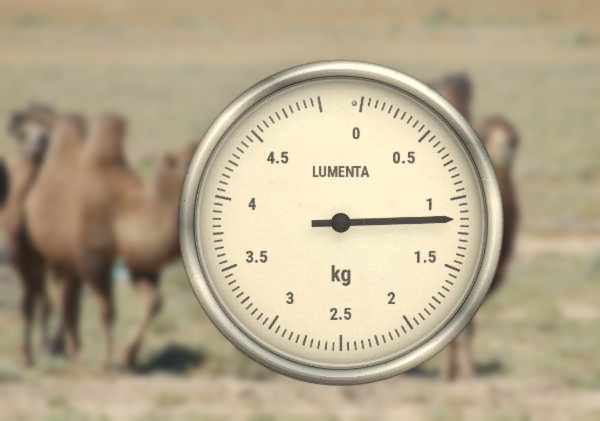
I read 1.15,kg
